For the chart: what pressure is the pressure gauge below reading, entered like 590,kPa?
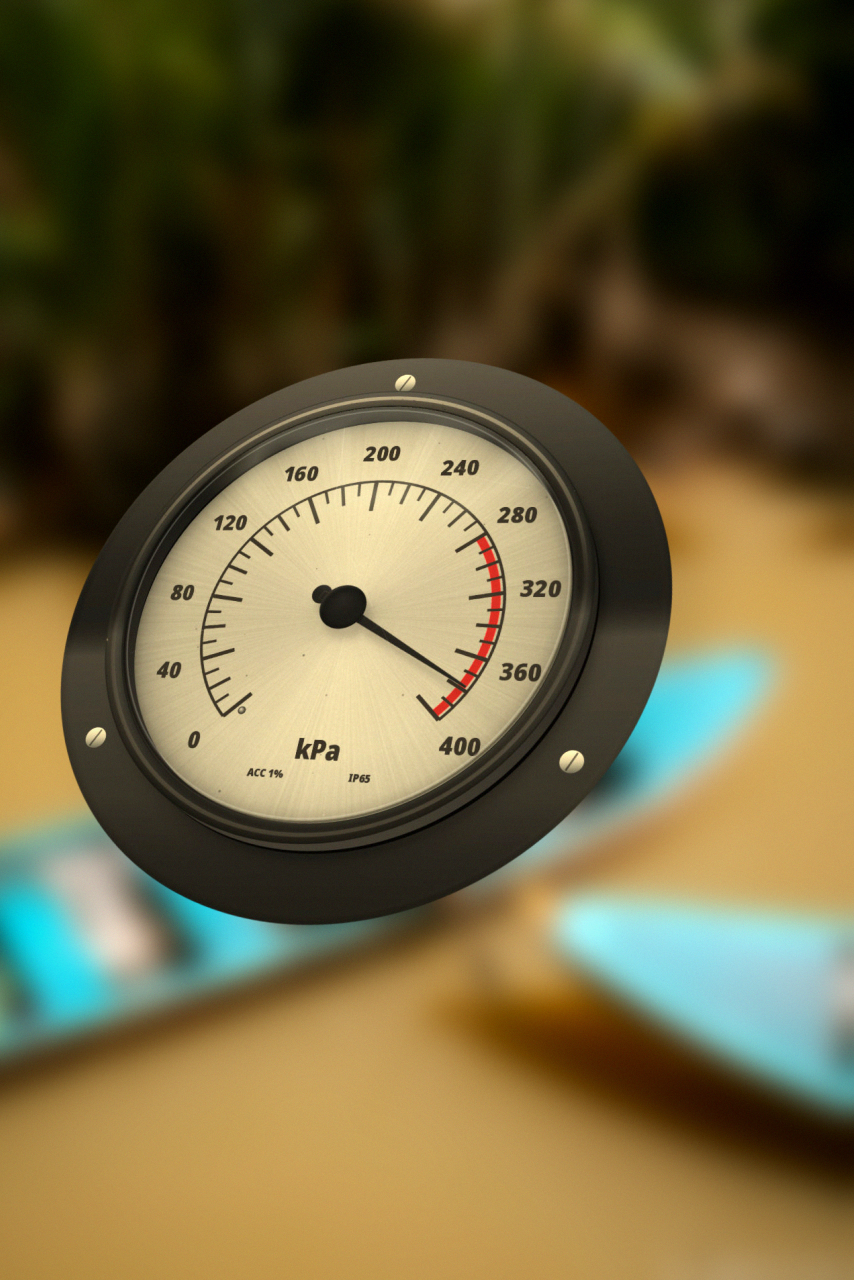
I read 380,kPa
